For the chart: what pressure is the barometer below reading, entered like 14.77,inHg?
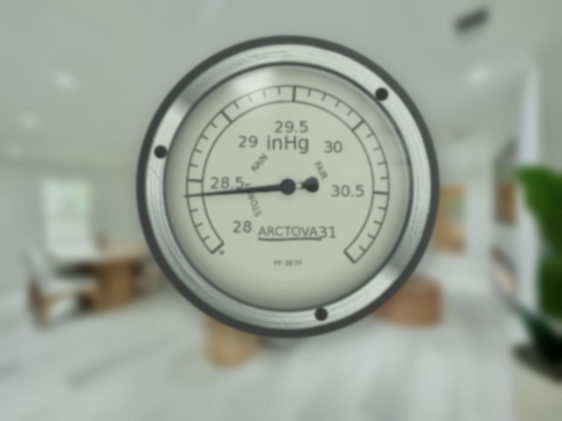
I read 28.4,inHg
